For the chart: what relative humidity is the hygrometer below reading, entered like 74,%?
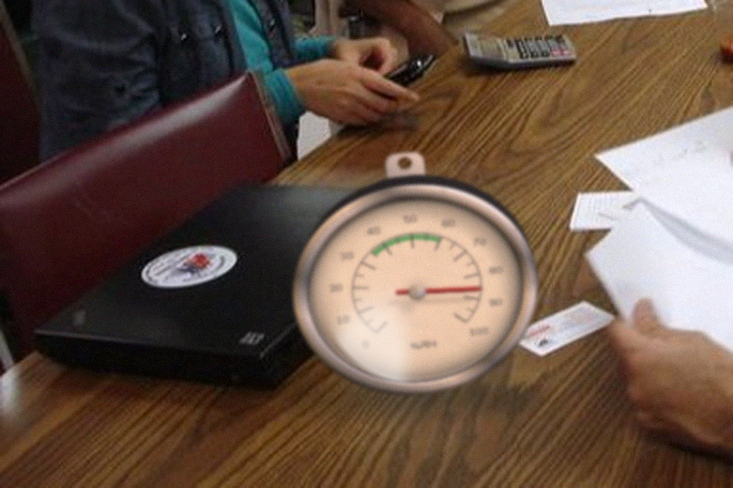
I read 85,%
